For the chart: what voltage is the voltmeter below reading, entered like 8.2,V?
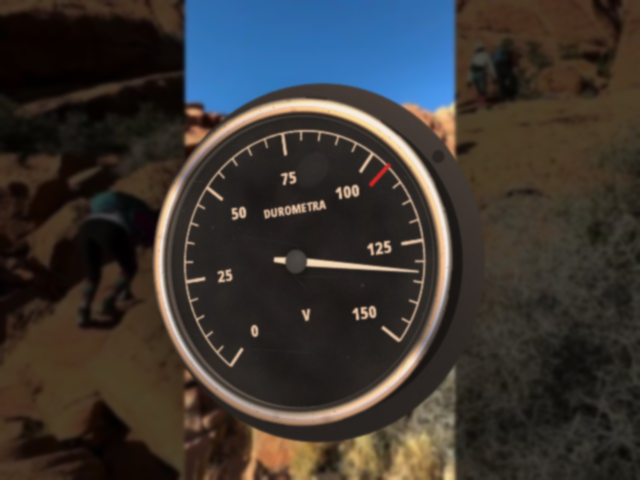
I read 132.5,V
